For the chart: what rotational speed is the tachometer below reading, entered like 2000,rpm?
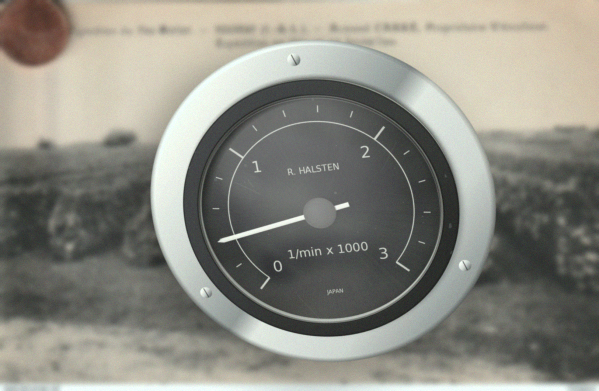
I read 400,rpm
